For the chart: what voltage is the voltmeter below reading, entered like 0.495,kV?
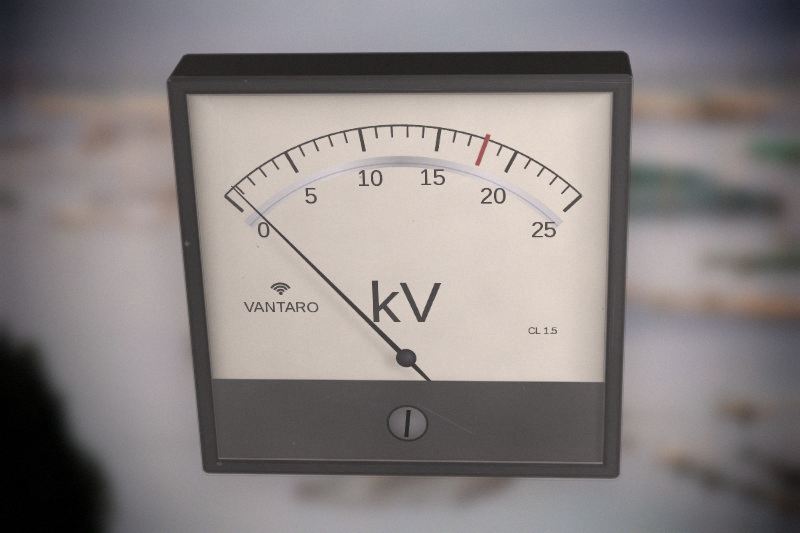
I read 1,kV
